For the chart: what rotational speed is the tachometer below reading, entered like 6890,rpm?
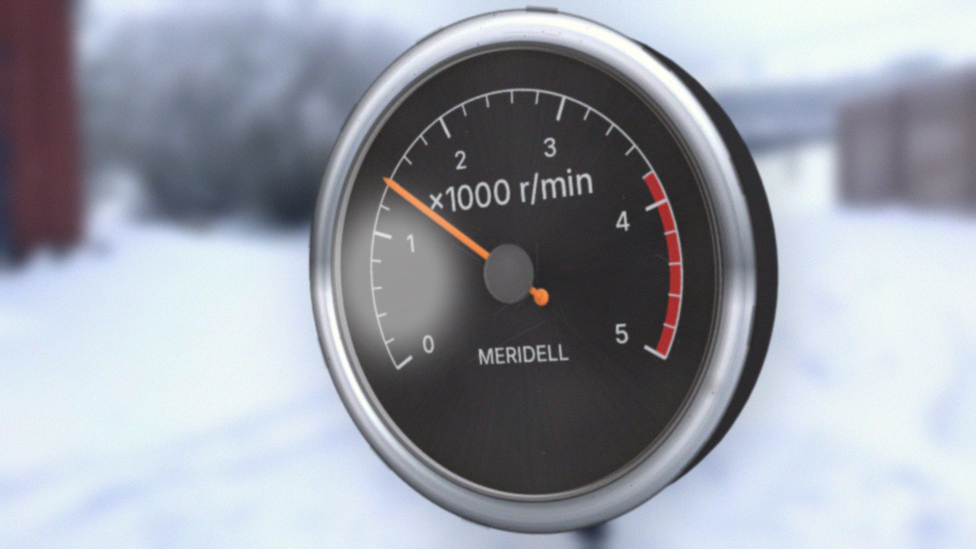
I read 1400,rpm
